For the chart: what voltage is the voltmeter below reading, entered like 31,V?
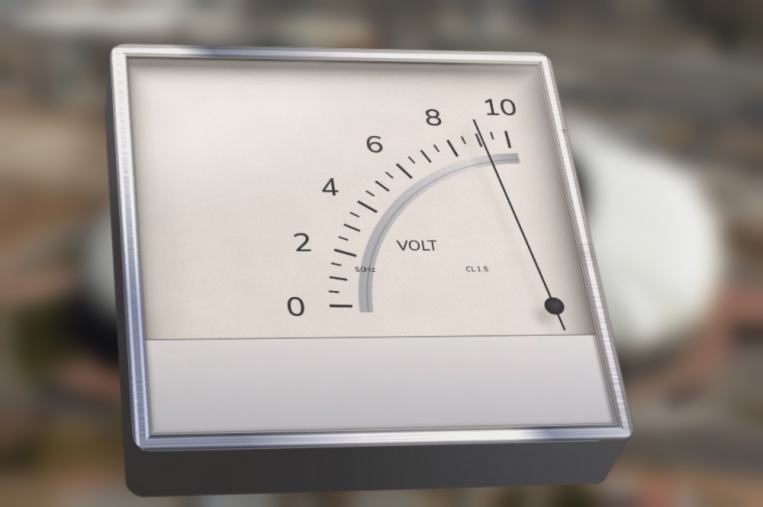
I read 9,V
